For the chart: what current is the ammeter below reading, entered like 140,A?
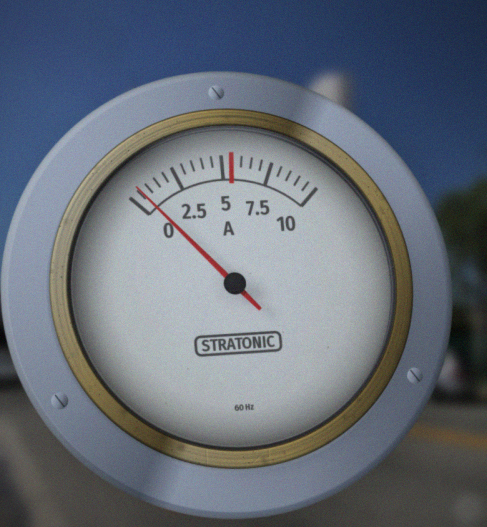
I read 0.5,A
